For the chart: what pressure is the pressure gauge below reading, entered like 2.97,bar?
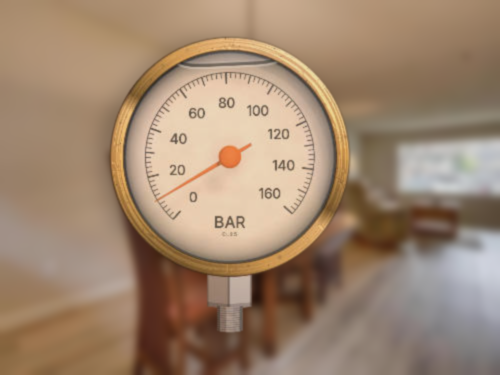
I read 10,bar
